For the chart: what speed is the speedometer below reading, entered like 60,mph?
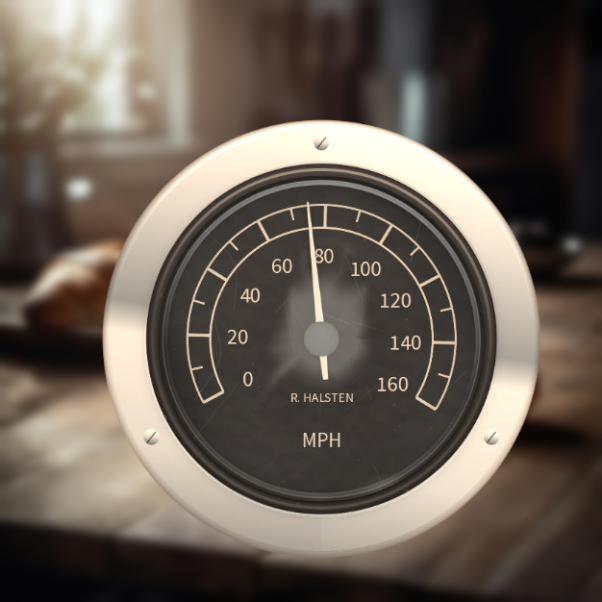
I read 75,mph
